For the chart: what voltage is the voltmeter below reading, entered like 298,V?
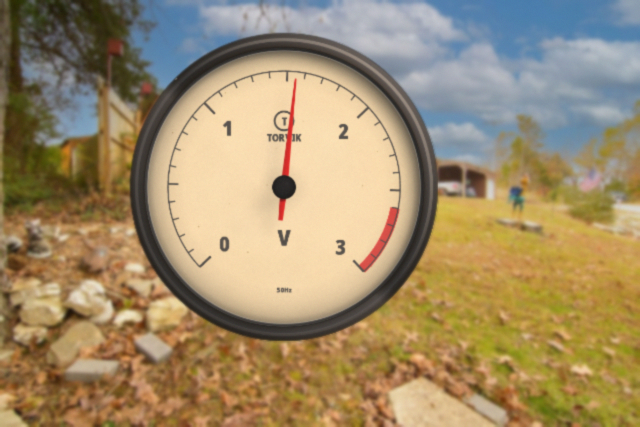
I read 1.55,V
